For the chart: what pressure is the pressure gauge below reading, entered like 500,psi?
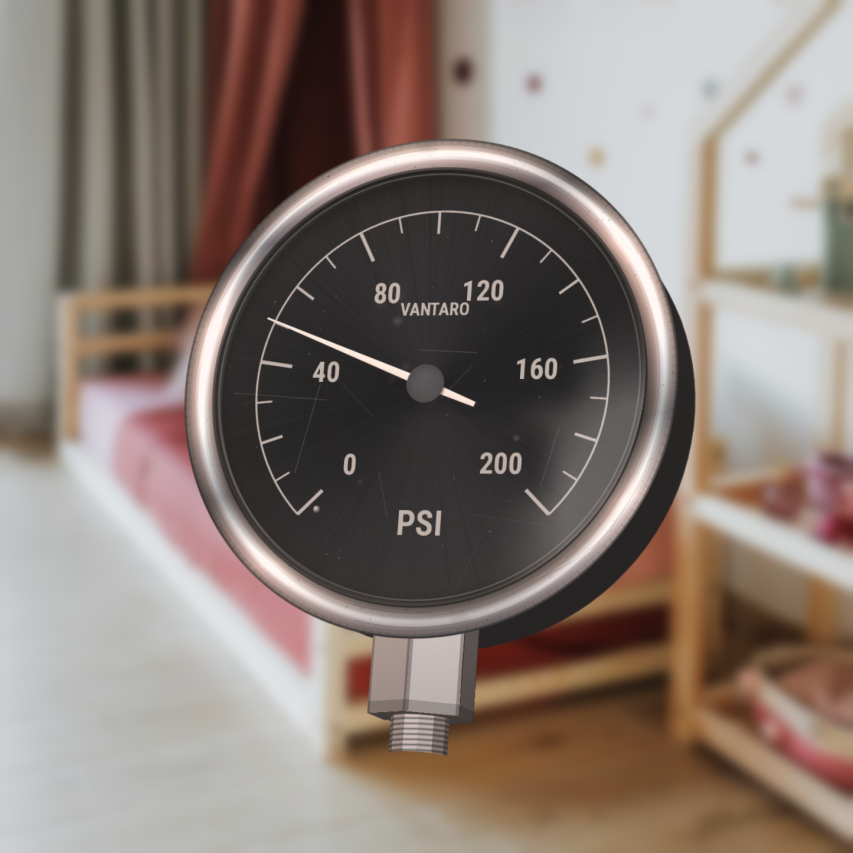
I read 50,psi
